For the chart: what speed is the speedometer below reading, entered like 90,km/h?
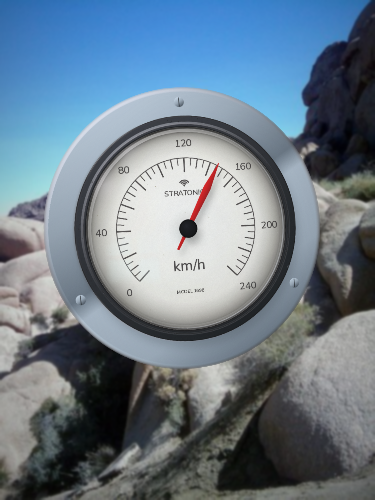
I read 145,km/h
